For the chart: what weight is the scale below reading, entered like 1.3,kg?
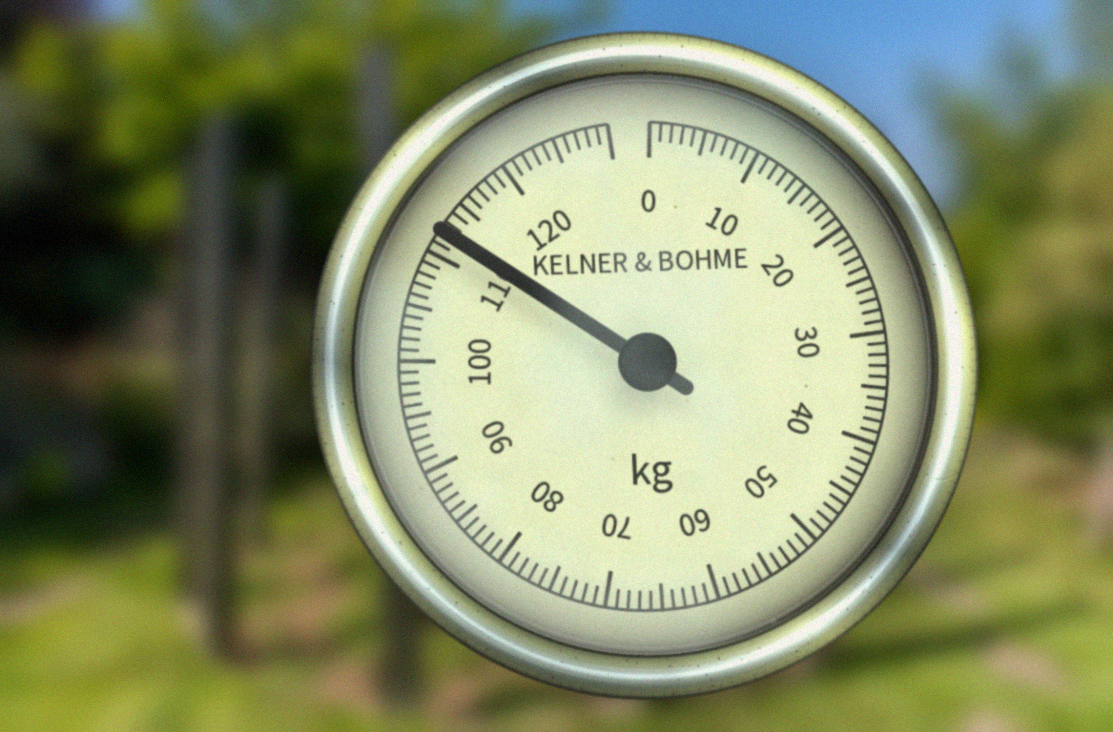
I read 112,kg
